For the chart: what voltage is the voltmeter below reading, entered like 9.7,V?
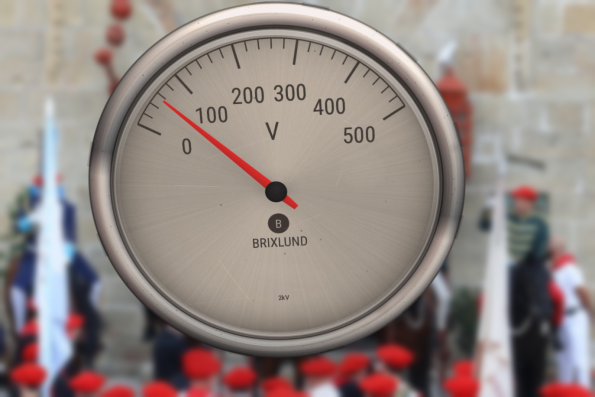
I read 60,V
